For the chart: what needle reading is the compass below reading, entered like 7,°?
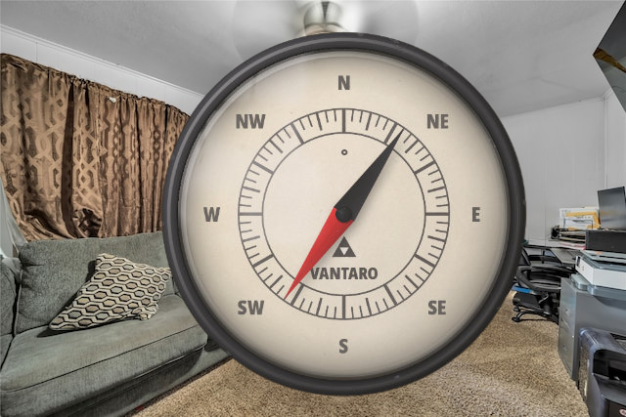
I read 215,°
